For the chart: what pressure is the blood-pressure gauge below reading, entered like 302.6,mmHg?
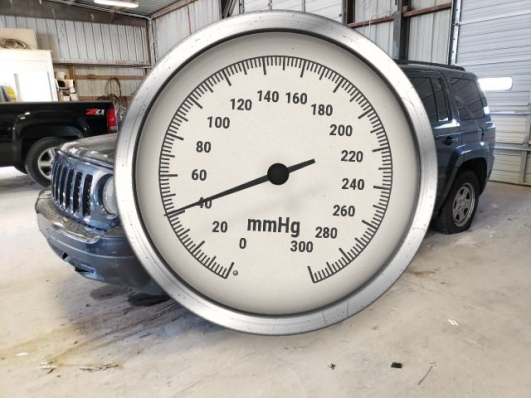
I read 42,mmHg
